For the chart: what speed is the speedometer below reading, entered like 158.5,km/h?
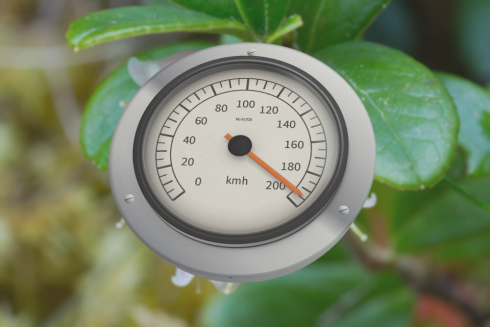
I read 195,km/h
